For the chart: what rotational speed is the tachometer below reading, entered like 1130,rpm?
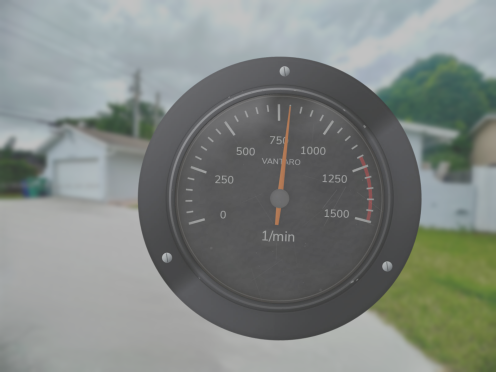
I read 800,rpm
